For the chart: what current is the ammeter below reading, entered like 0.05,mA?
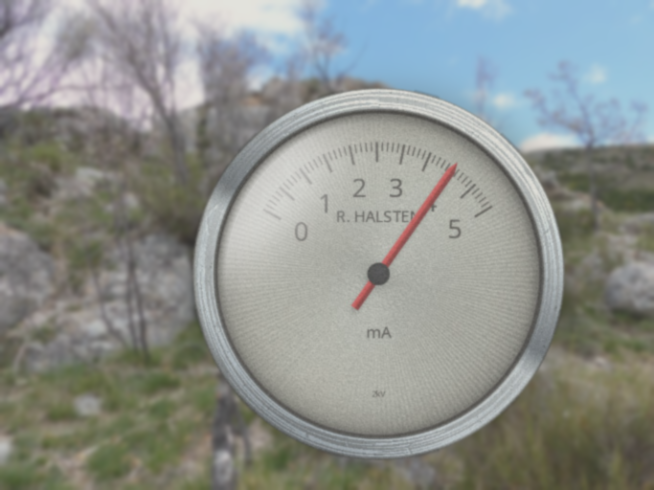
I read 4,mA
